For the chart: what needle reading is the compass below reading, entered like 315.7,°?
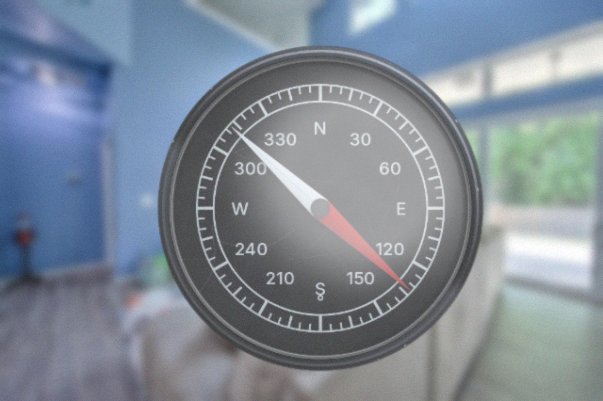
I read 132.5,°
